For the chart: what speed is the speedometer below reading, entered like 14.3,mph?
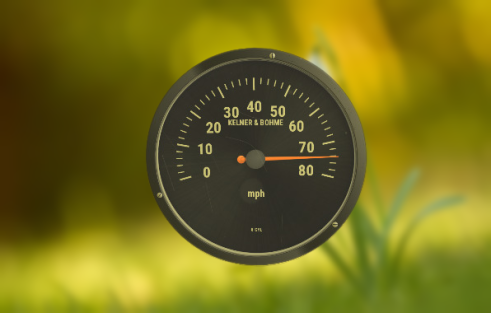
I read 74,mph
